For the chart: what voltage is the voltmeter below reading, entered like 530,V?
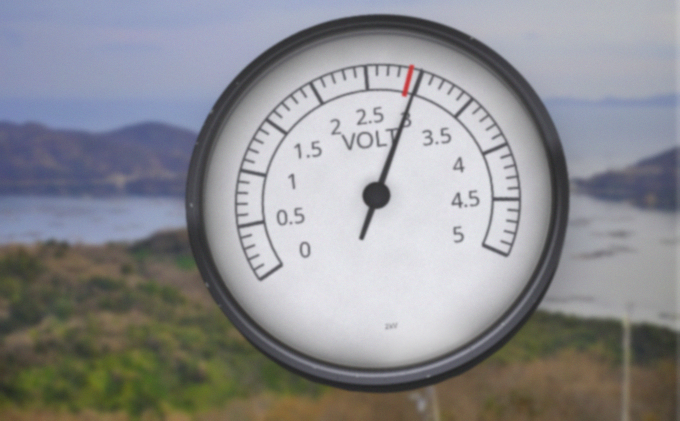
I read 3,V
